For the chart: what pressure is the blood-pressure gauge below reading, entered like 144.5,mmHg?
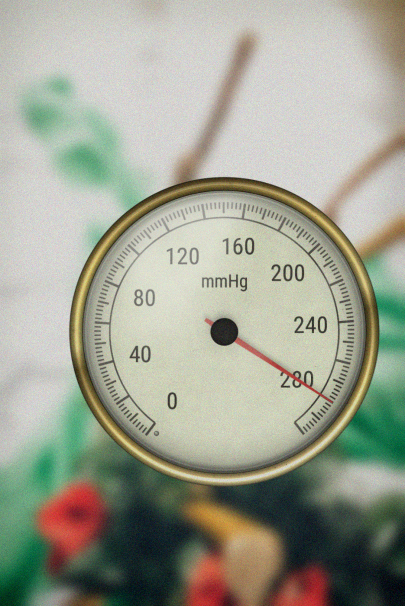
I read 280,mmHg
